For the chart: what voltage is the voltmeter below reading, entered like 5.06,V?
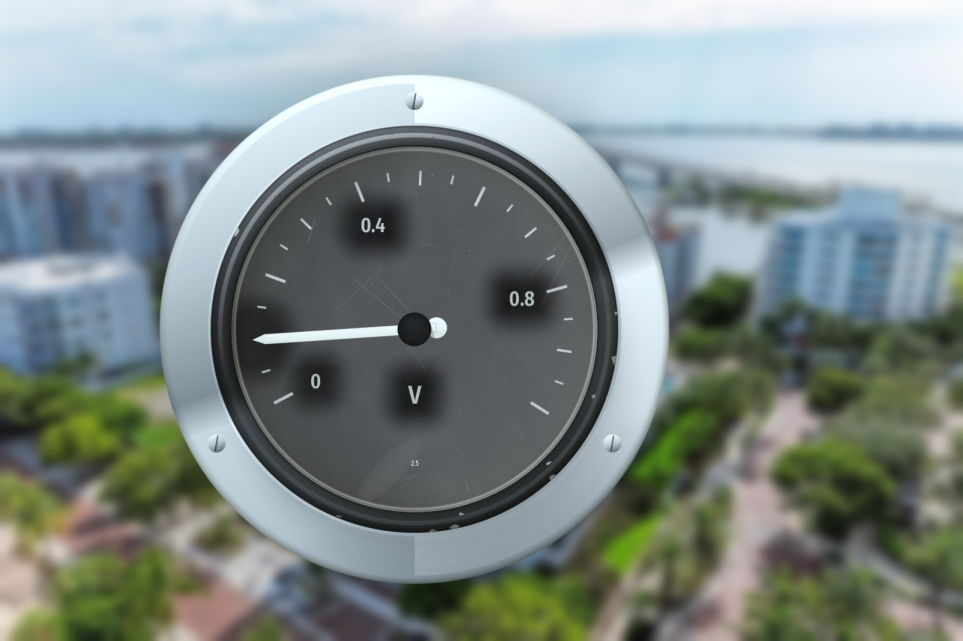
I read 0.1,V
